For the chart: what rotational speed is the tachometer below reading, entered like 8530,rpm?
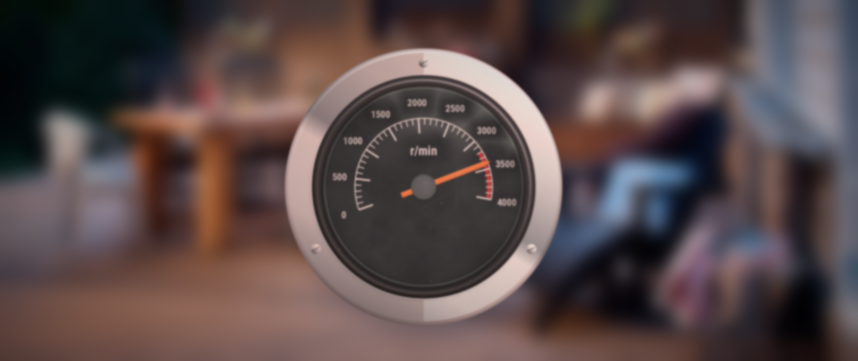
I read 3400,rpm
